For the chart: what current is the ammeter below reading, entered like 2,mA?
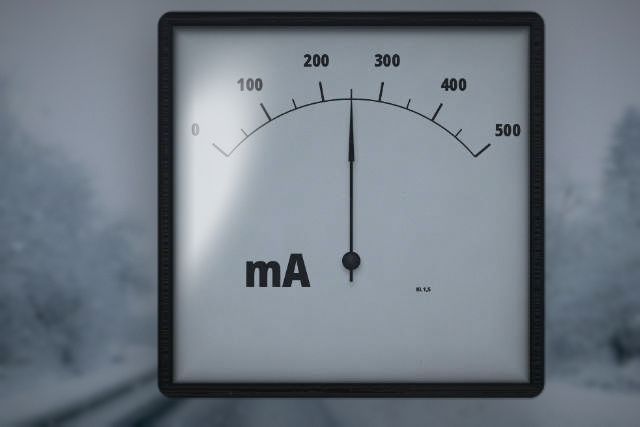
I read 250,mA
